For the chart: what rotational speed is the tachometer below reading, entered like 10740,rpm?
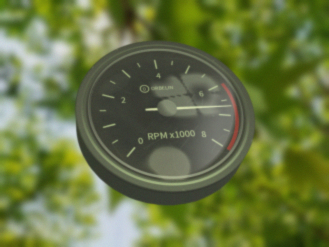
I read 6750,rpm
